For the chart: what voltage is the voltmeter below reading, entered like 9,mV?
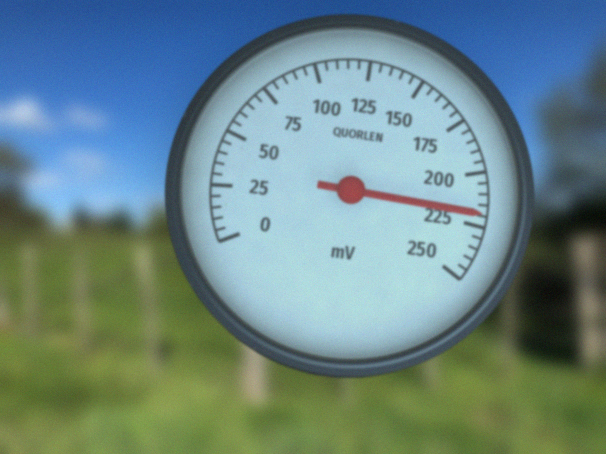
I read 220,mV
